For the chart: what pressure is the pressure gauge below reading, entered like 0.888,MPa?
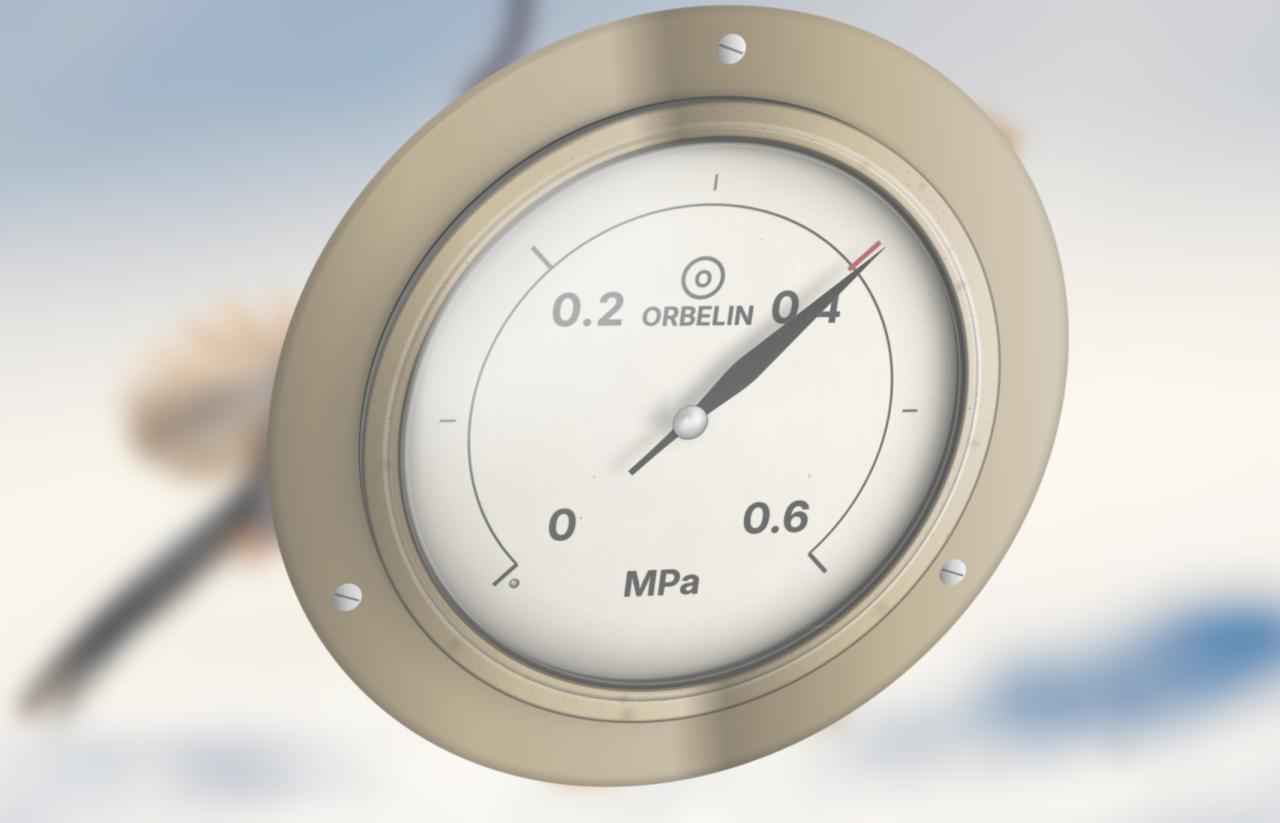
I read 0.4,MPa
